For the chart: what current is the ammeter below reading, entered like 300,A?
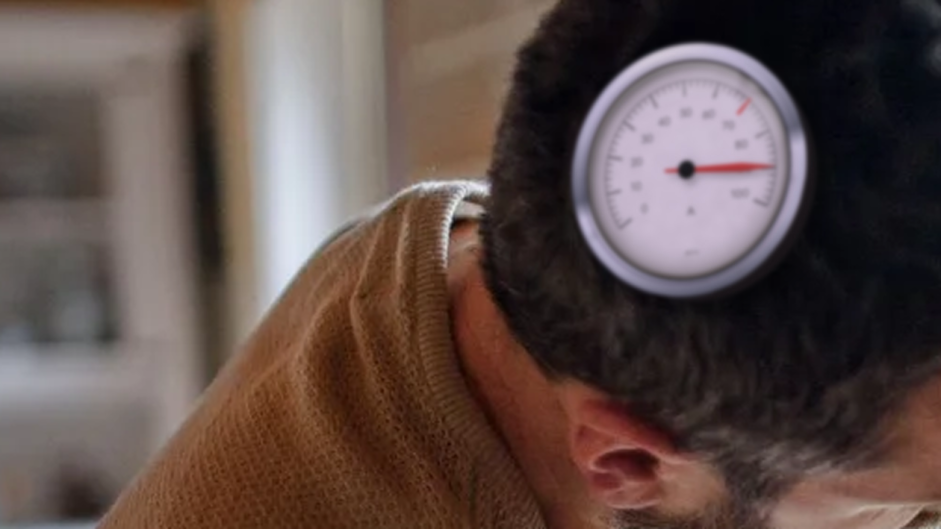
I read 90,A
